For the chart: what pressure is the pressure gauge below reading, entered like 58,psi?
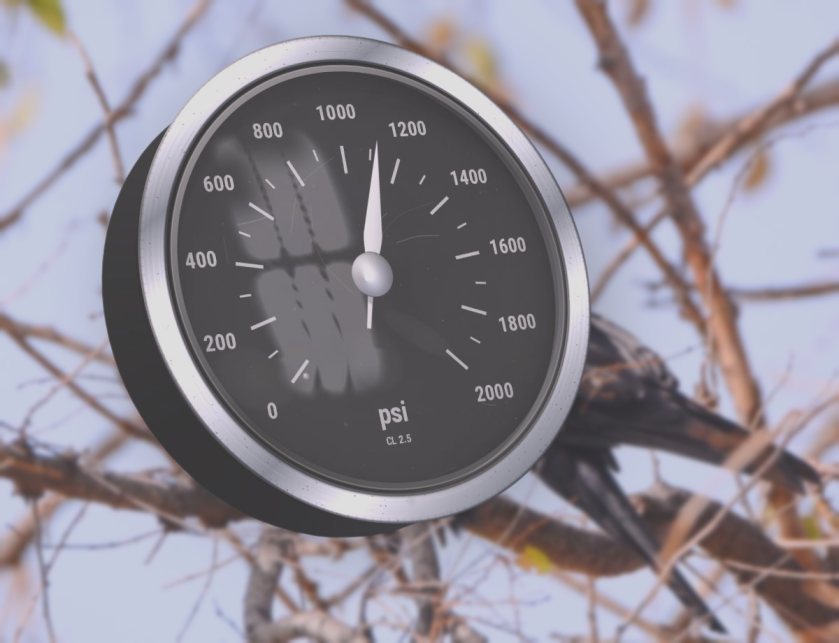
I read 1100,psi
